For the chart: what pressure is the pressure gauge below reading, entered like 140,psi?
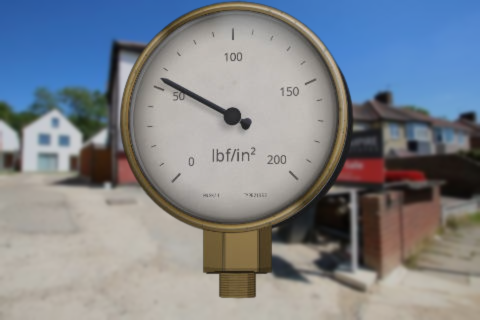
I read 55,psi
